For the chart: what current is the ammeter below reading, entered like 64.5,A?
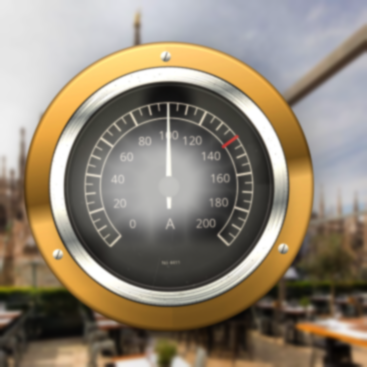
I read 100,A
